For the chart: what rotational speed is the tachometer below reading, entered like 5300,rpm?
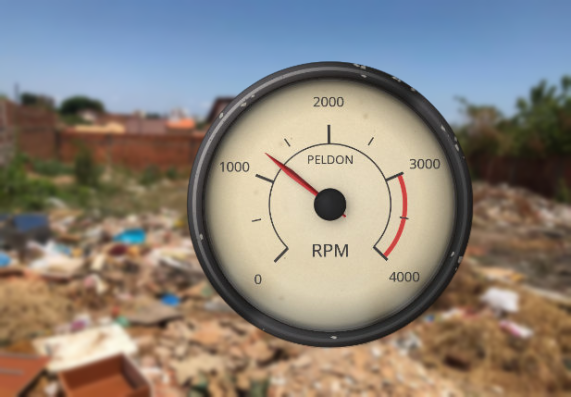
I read 1250,rpm
